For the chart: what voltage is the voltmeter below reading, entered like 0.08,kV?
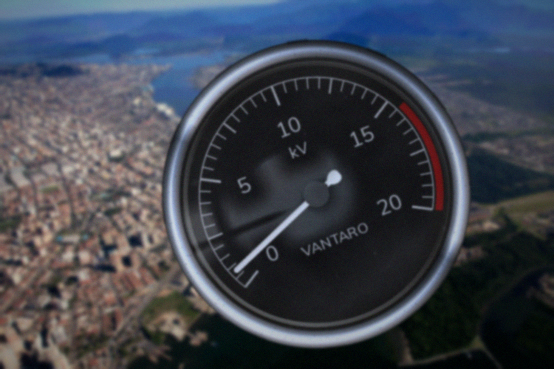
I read 0.75,kV
